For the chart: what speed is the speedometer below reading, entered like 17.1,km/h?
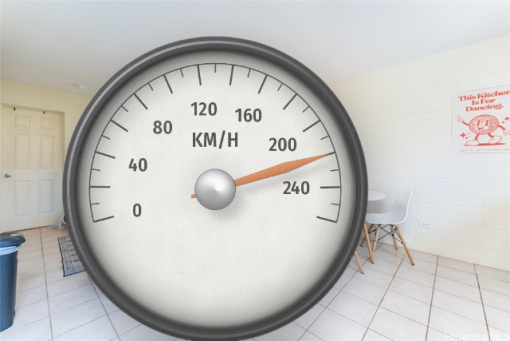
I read 220,km/h
